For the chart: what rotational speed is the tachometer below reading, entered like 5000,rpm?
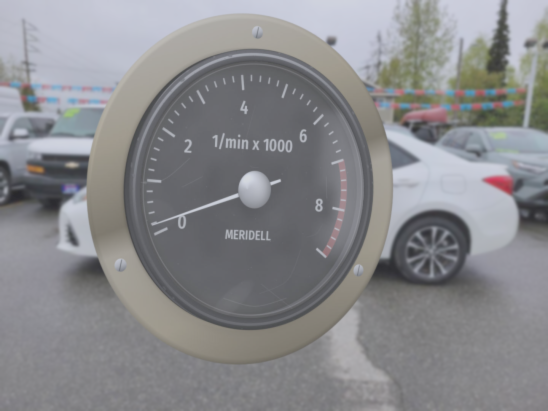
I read 200,rpm
